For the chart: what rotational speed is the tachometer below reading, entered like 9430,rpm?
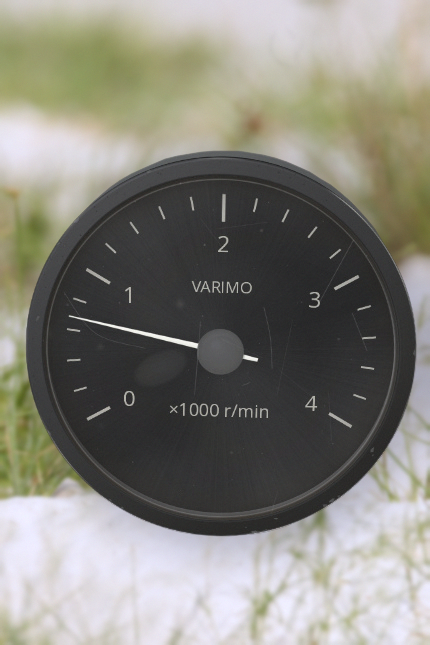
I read 700,rpm
